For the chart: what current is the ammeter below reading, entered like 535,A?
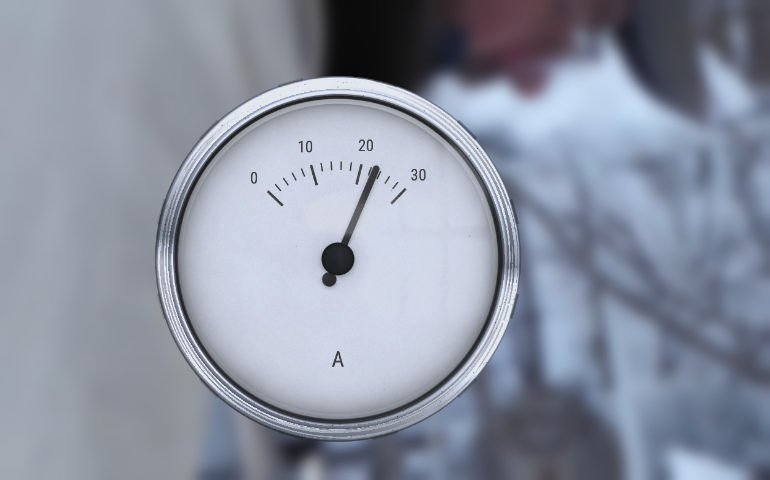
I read 23,A
